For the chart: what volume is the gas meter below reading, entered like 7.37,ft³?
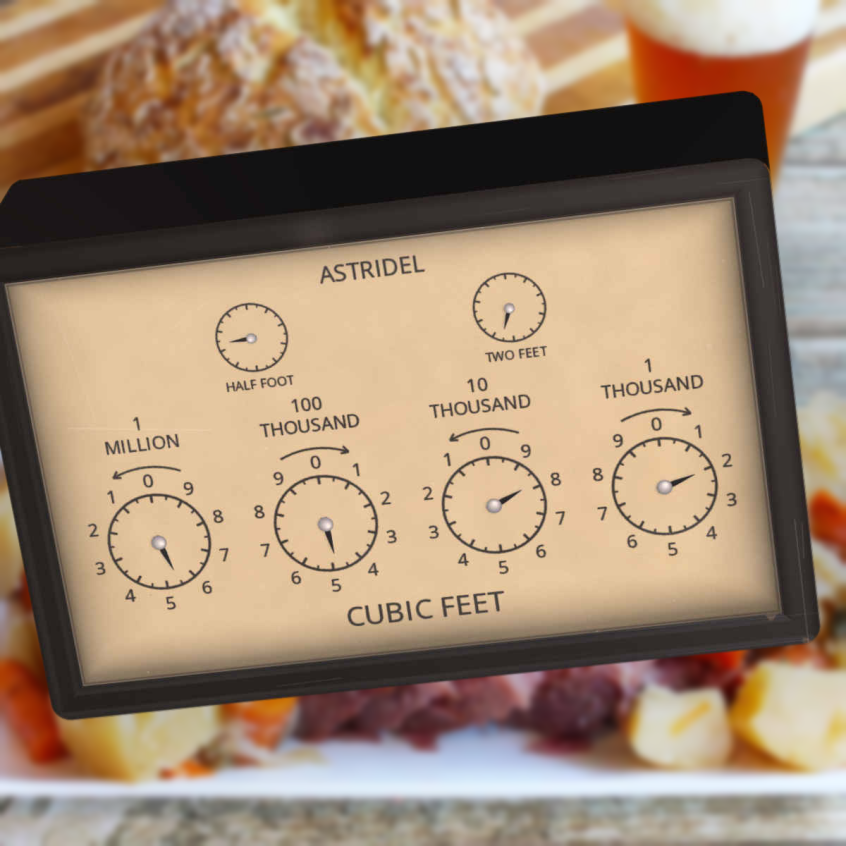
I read 548200,ft³
